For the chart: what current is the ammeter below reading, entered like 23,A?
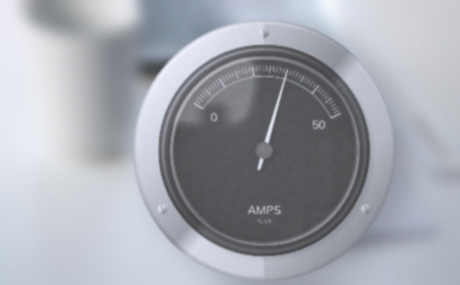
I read 30,A
